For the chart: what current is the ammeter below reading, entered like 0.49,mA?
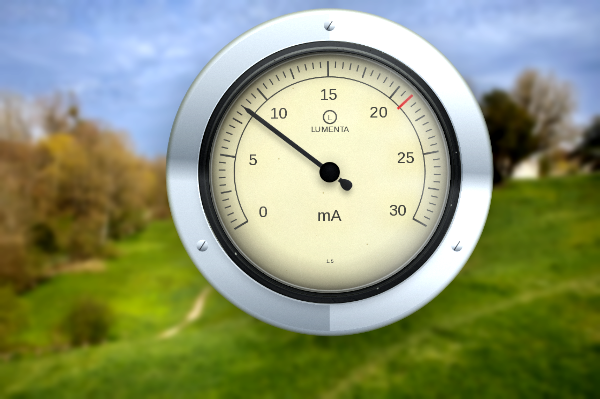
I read 8.5,mA
